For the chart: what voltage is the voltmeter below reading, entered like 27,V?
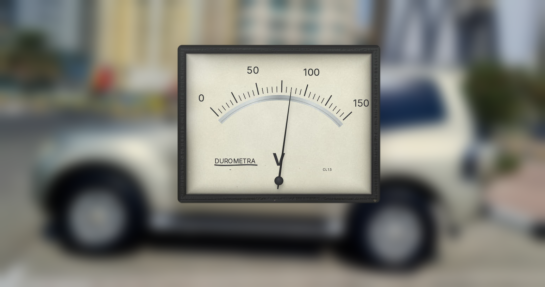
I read 85,V
